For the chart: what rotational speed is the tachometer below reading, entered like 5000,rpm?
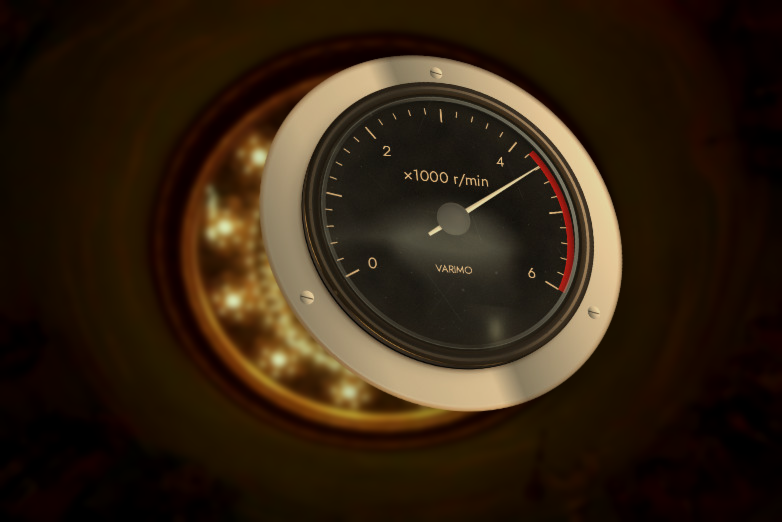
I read 4400,rpm
